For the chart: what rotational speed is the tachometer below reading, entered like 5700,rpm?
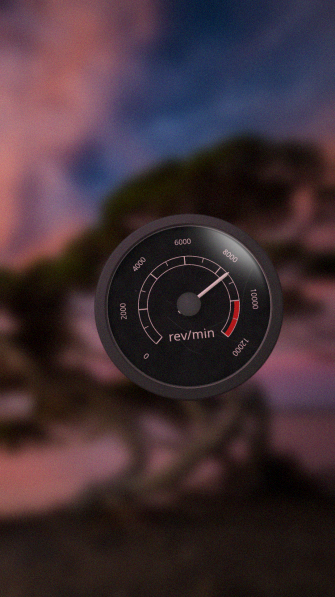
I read 8500,rpm
